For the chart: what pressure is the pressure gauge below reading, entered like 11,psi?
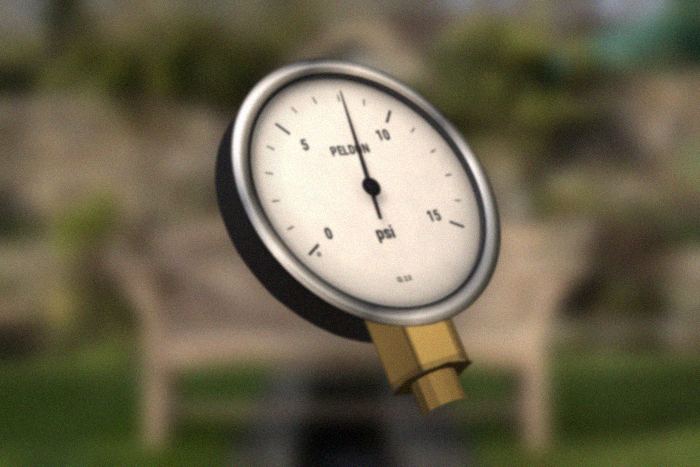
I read 8,psi
